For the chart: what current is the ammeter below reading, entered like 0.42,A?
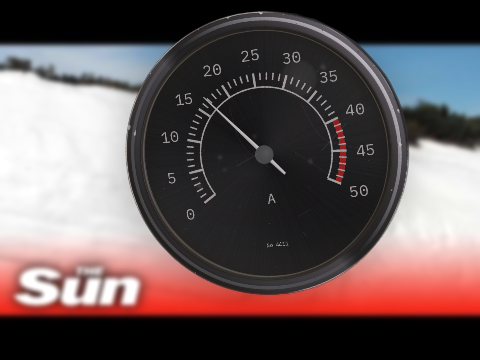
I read 17,A
